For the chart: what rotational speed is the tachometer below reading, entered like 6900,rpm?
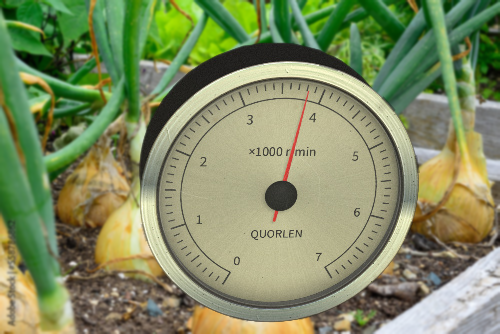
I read 3800,rpm
